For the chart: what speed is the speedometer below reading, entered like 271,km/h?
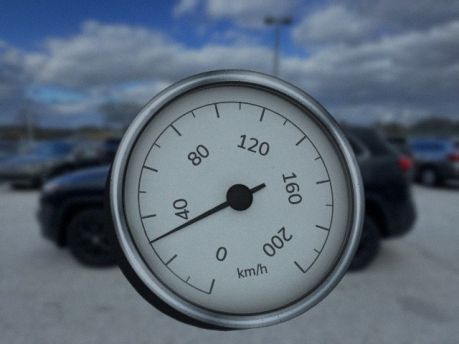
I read 30,km/h
